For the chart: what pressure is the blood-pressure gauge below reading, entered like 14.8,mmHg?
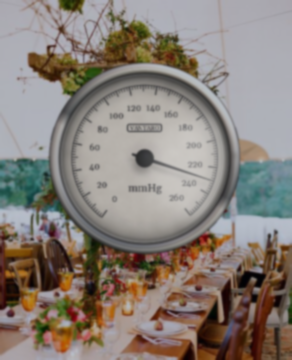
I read 230,mmHg
